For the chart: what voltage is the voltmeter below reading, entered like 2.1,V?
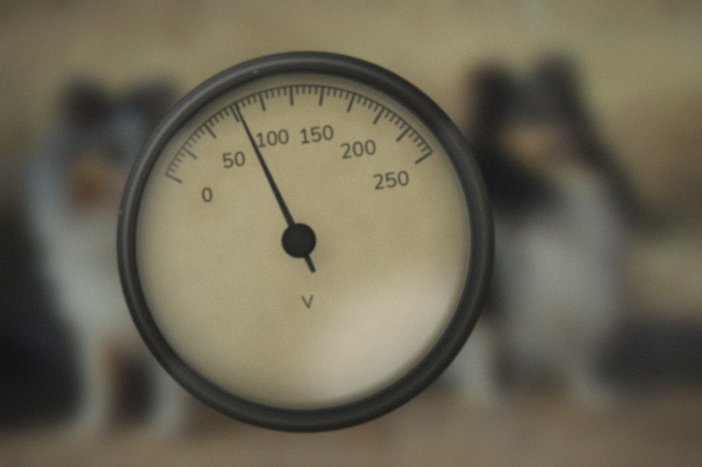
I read 80,V
